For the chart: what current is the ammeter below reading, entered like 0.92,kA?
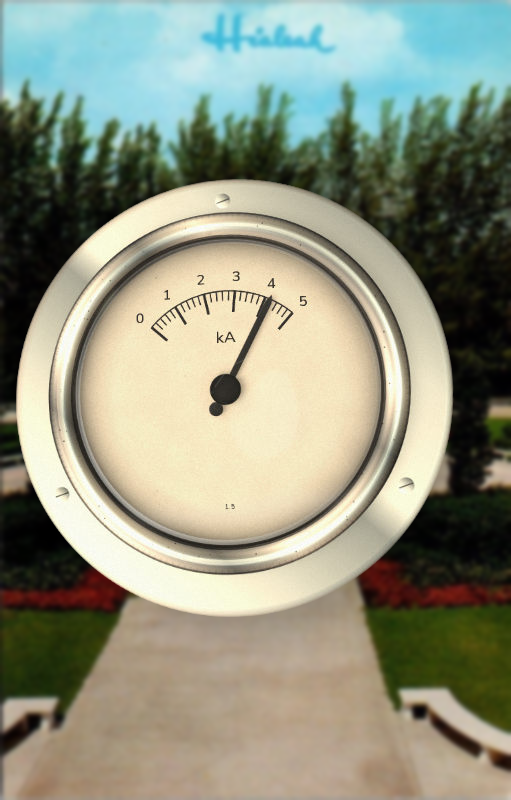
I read 4.2,kA
